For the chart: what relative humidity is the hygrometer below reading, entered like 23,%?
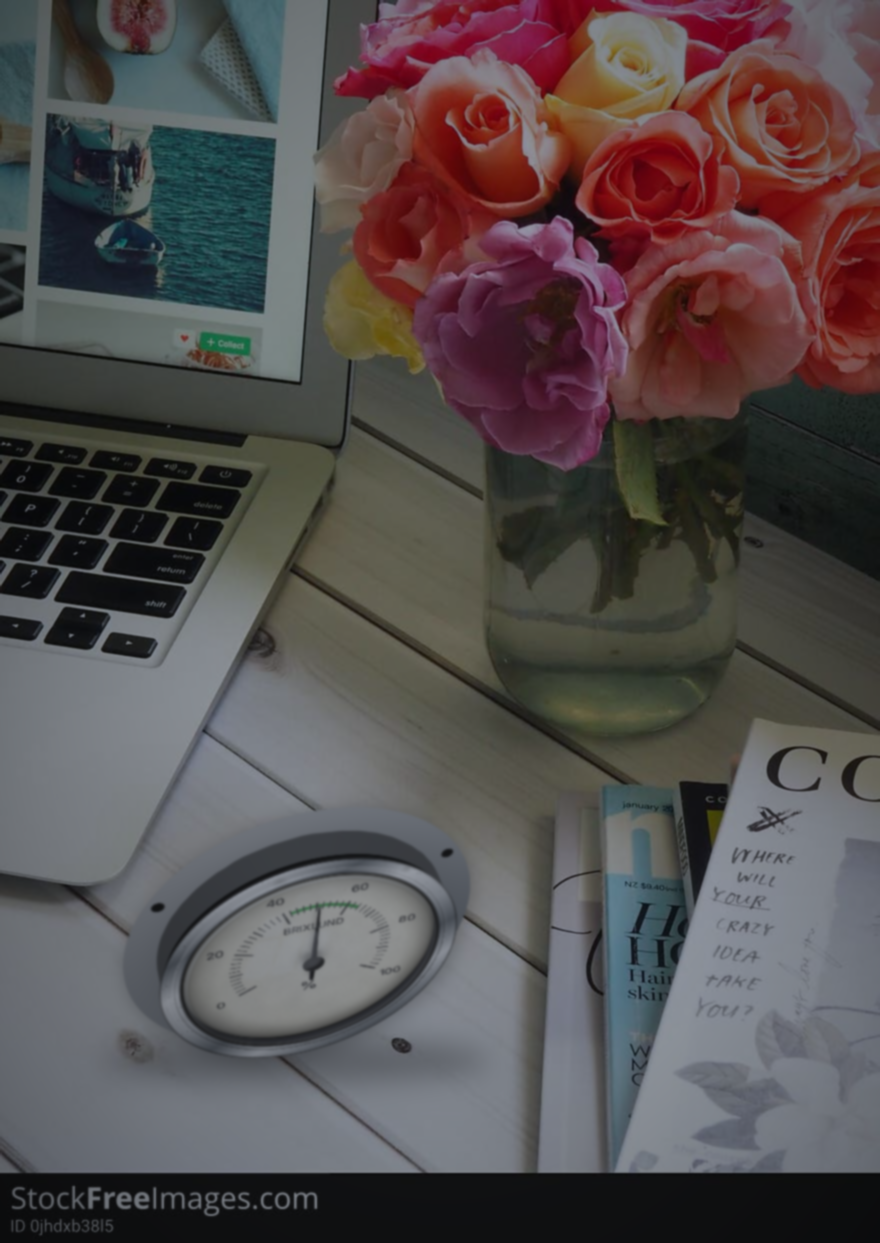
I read 50,%
